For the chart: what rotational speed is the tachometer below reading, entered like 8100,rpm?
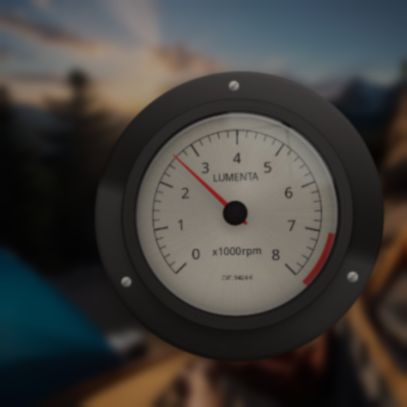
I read 2600,rpm
